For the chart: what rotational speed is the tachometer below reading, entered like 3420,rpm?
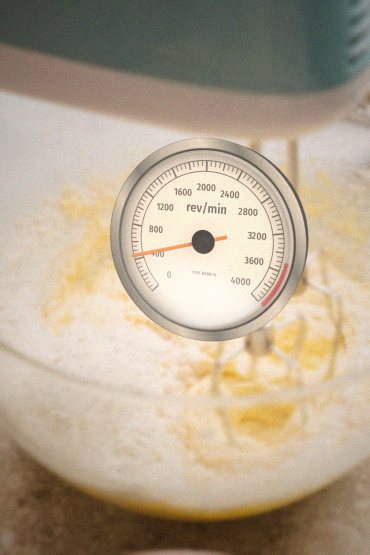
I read 450,rpm
